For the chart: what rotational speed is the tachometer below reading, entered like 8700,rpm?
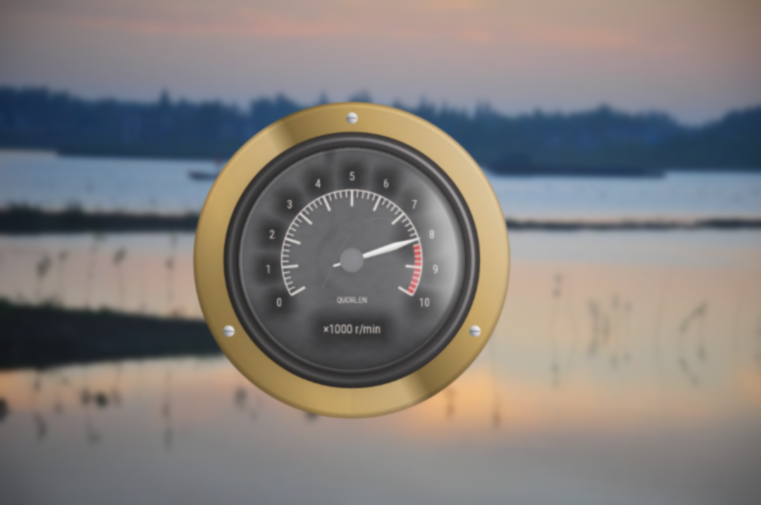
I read 8000,rpm
